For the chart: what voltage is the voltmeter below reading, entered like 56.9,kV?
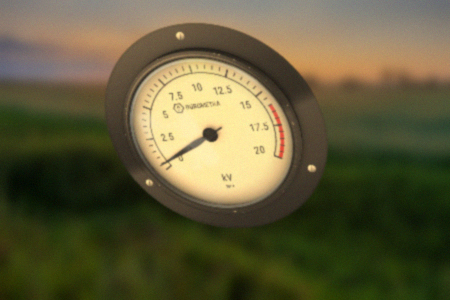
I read 0.5,kV
